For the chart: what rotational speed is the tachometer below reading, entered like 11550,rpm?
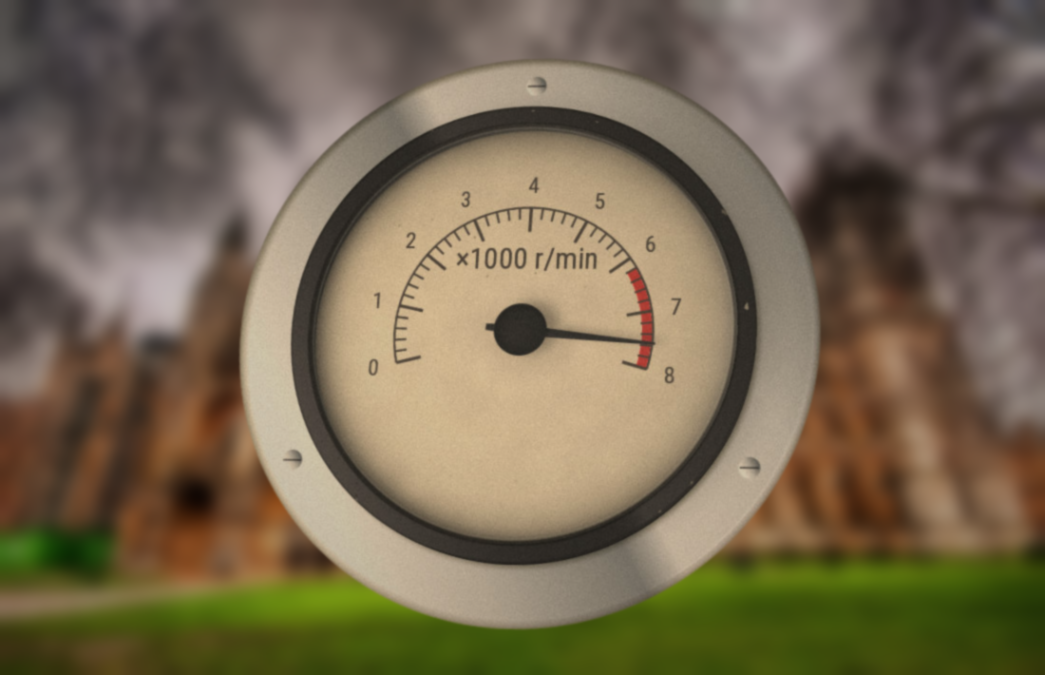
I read 7600,rpm
